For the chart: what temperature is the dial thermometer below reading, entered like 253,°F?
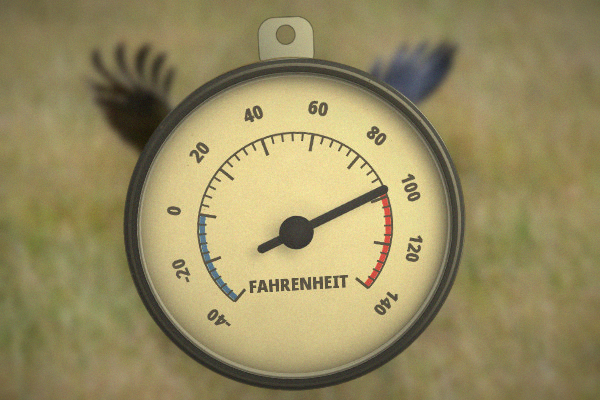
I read 96,°F
